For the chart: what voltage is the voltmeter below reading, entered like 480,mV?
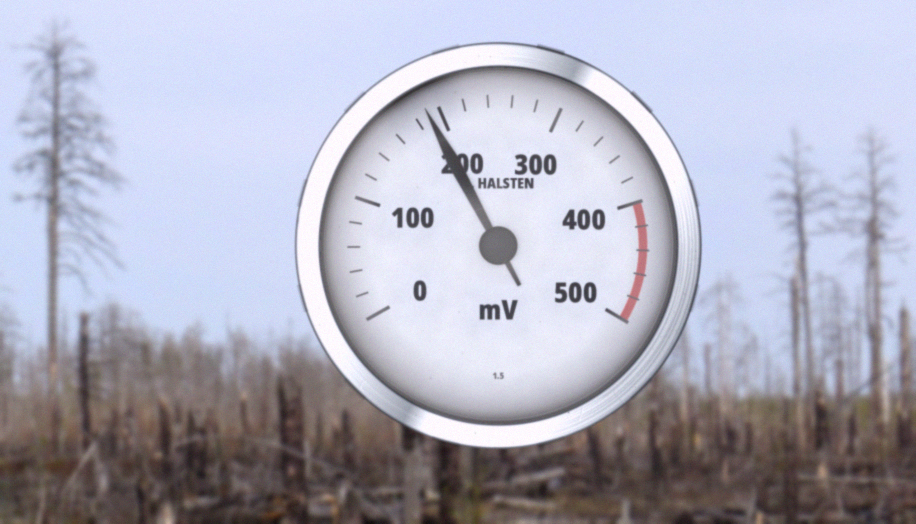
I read 190,mV
